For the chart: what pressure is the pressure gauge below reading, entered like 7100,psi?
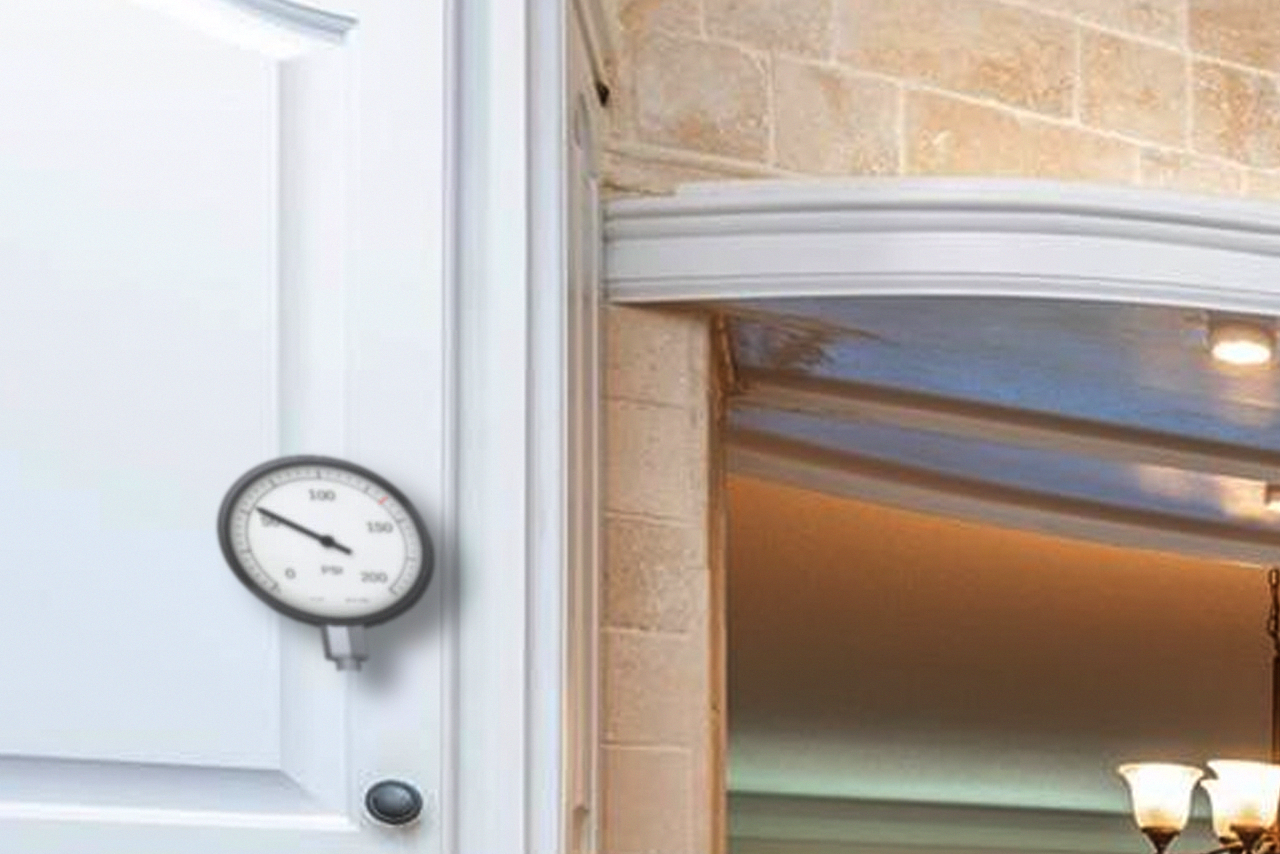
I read 55,psi
